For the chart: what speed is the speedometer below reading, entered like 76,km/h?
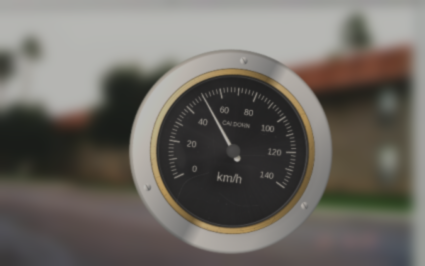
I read 50,km/h
